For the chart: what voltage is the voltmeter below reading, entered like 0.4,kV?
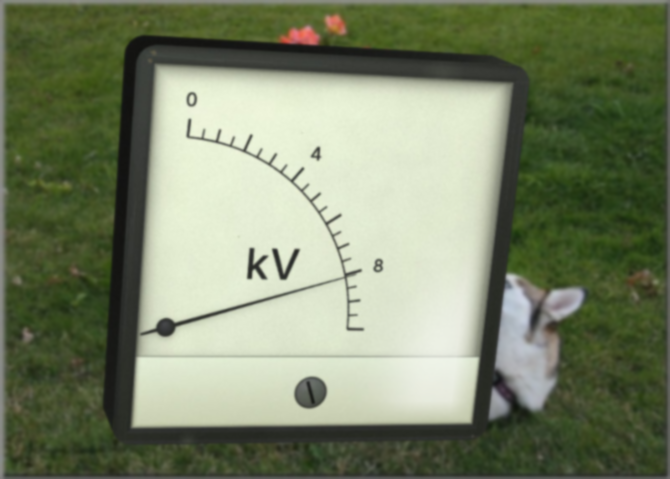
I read 8,kV
